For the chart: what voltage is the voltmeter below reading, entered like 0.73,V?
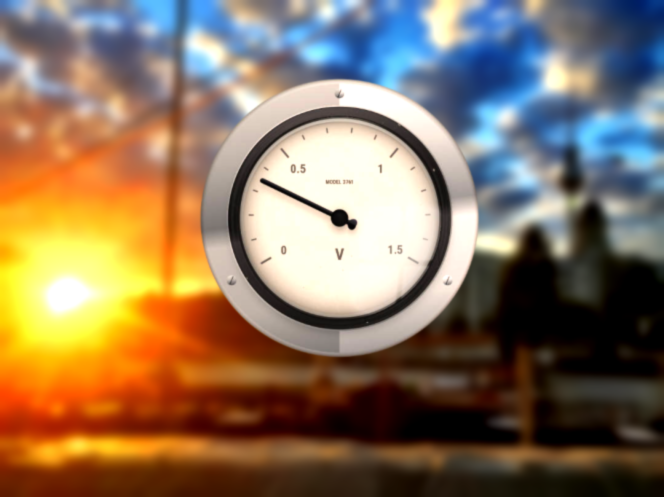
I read 0.35,V
